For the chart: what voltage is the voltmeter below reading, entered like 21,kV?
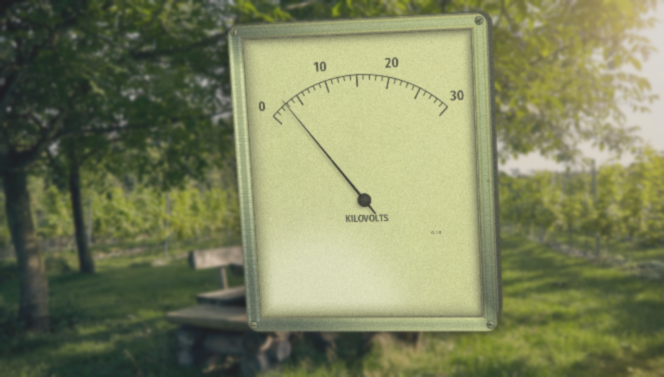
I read 3,kV
